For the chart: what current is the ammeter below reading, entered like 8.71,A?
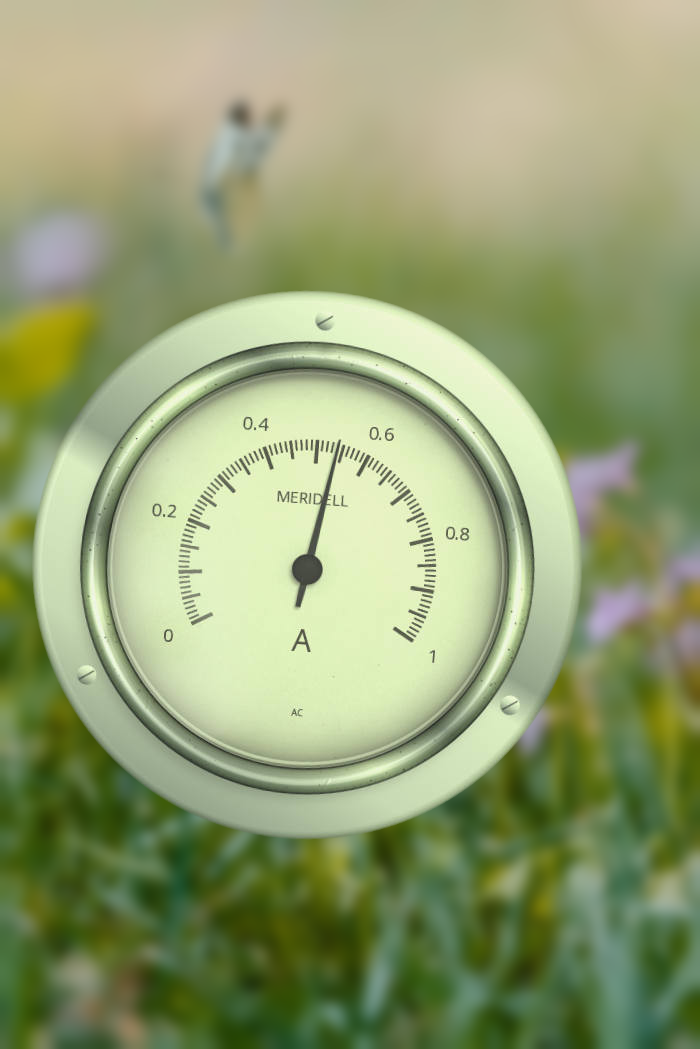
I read 0.54,A
